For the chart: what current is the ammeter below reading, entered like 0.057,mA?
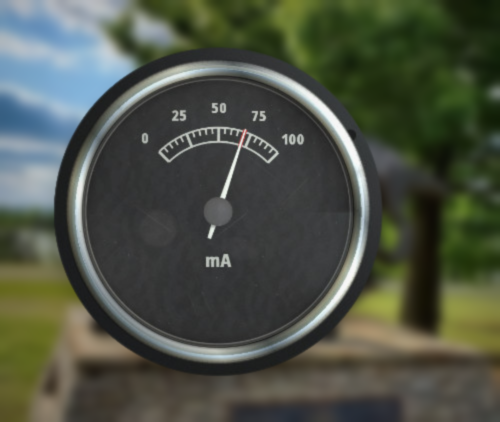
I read 70,mA
